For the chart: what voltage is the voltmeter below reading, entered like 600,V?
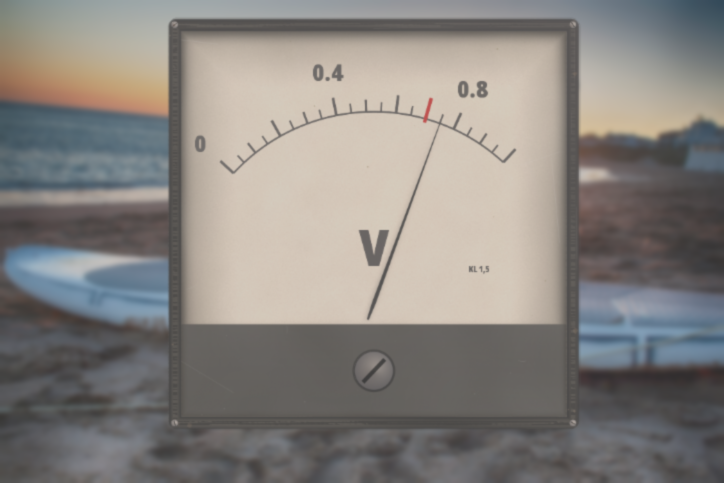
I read 0.75,V
